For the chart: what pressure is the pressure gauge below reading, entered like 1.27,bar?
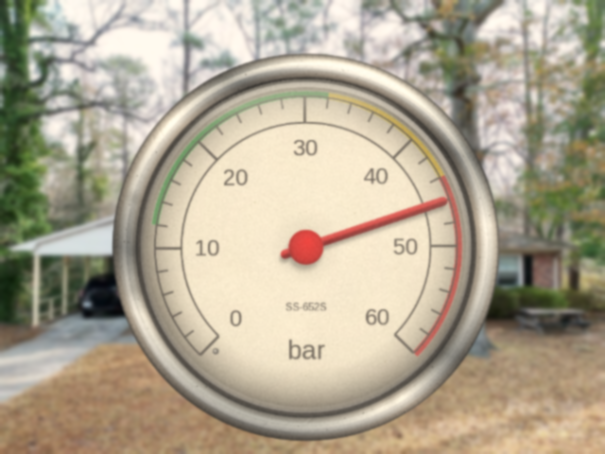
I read 46,bar
